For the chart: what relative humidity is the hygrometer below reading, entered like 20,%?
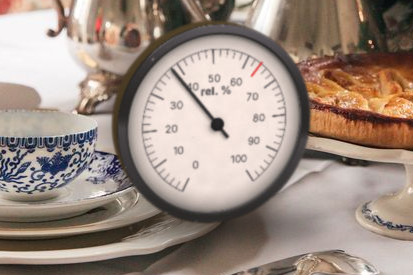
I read 38,%
